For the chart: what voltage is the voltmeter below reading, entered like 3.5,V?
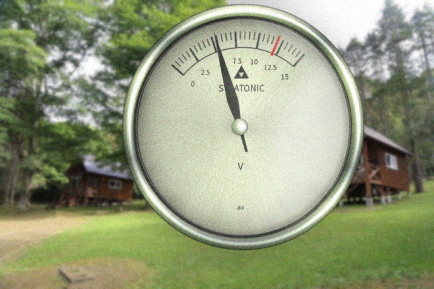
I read 5.5,V
